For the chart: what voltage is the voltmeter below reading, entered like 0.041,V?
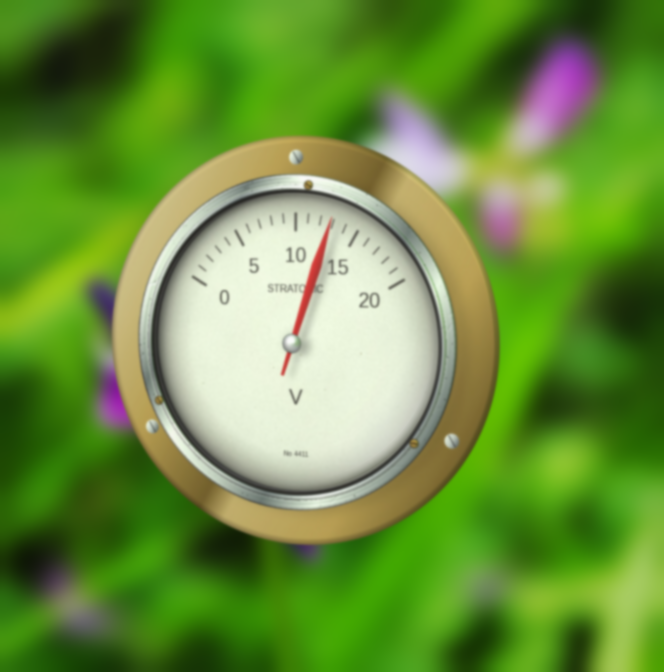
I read 13,V
